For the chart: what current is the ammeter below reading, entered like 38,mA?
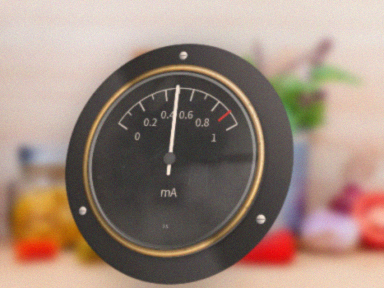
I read 0.5,mA
